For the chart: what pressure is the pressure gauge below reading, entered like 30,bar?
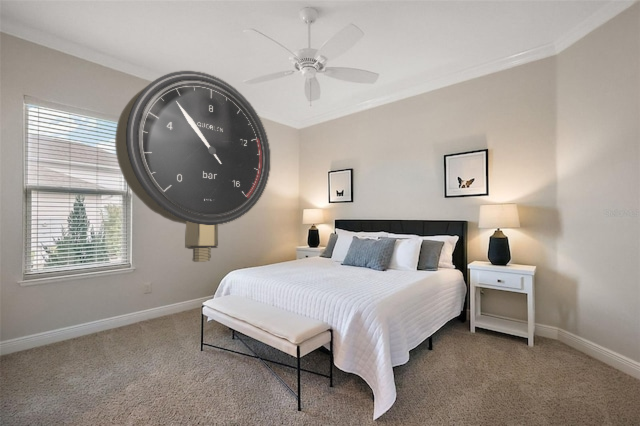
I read 5.5,bar
